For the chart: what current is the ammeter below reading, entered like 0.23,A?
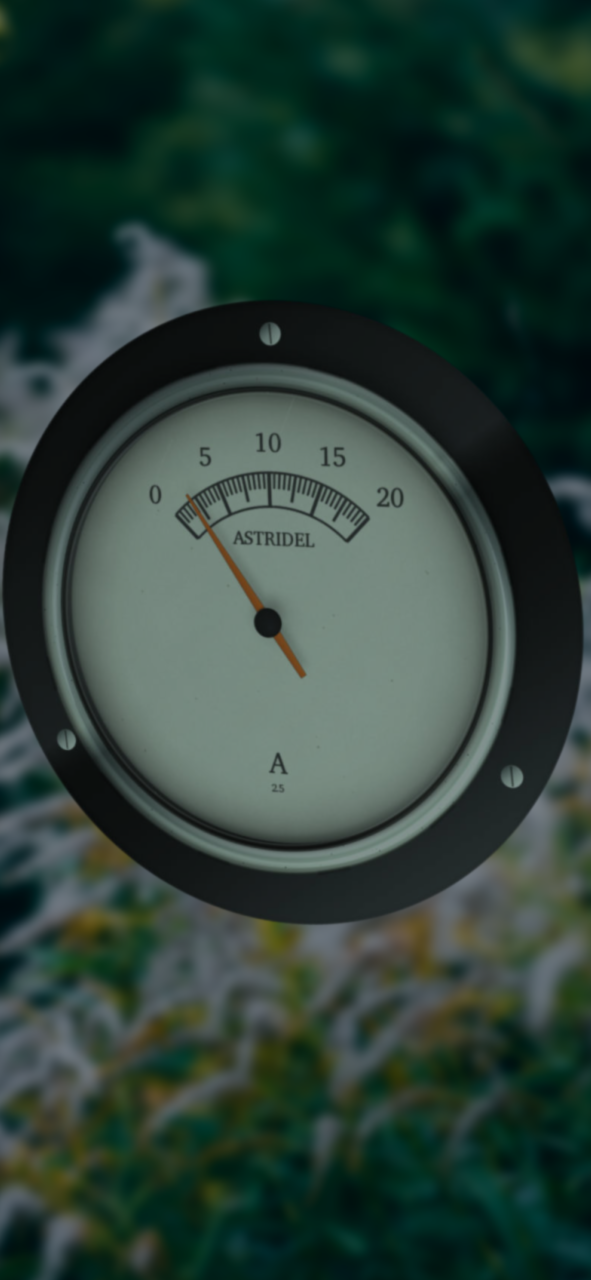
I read 2.5,A
